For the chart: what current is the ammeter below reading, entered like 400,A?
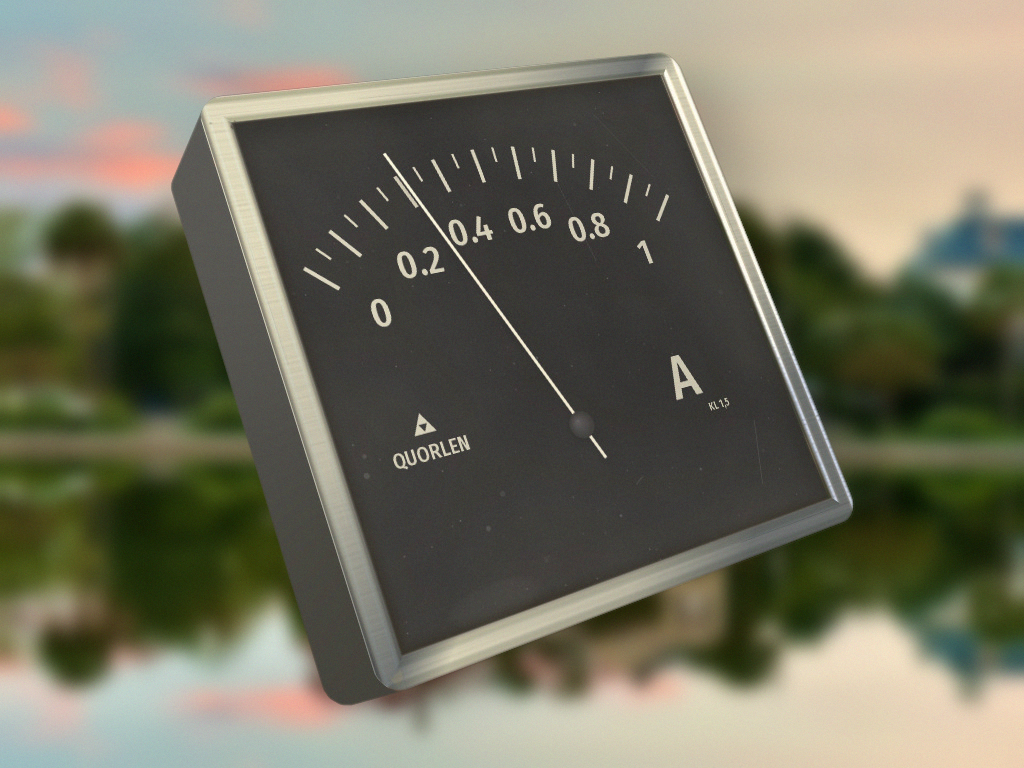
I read 0.3,A
